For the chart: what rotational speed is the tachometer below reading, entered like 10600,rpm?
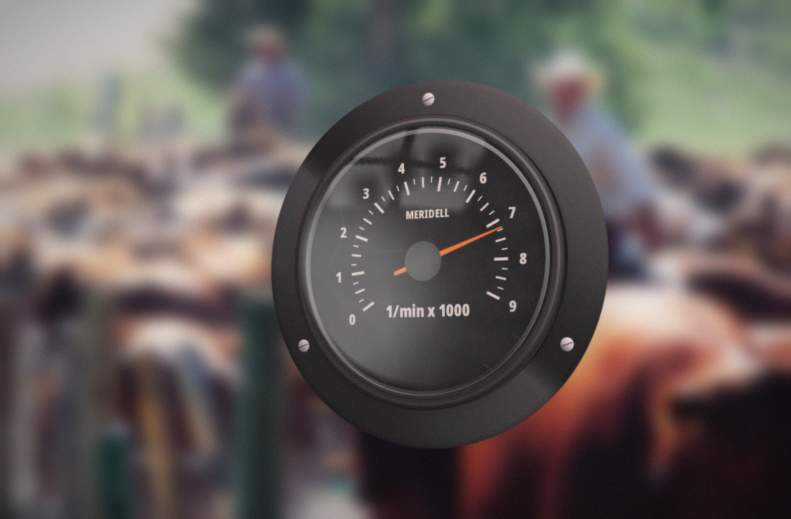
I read 7250,rpm
